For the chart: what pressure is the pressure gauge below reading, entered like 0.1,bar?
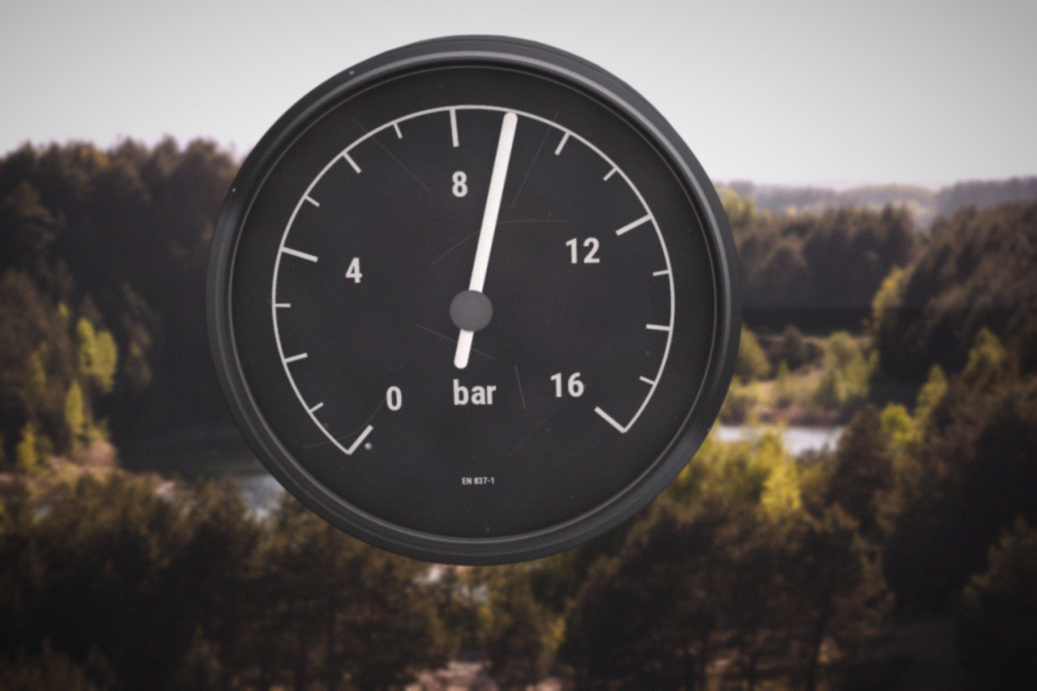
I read 9,bar
